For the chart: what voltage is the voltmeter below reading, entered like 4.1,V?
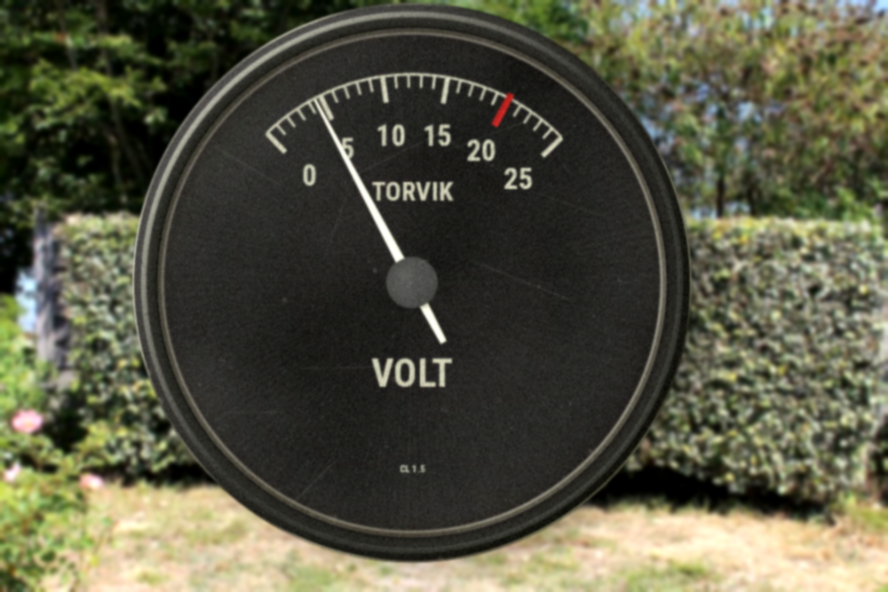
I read 4.5,V
